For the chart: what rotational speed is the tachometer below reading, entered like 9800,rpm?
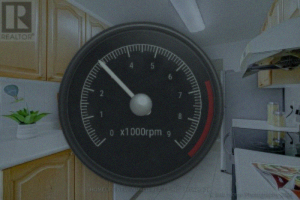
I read 3000,rpm
